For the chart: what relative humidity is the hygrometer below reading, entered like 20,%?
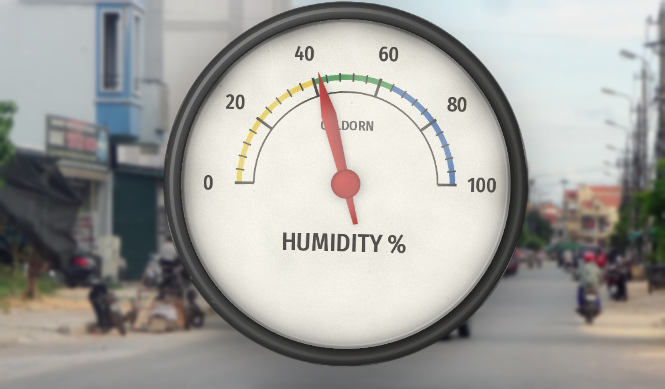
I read 42,%
